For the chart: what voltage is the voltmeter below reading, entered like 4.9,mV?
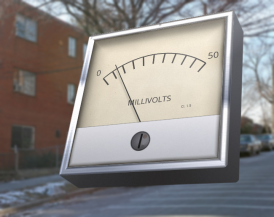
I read 7.5,mV
